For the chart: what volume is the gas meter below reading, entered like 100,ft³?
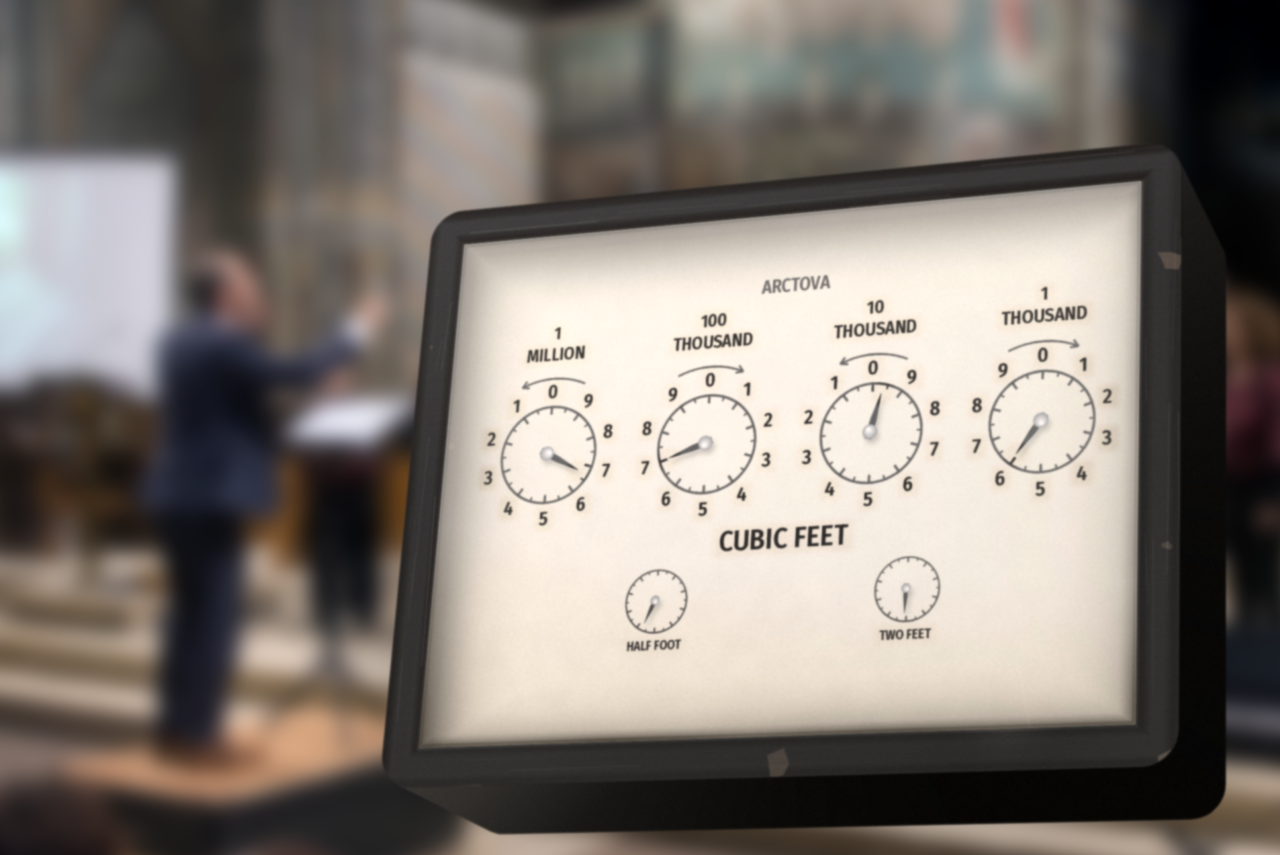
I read 669600,ft³
